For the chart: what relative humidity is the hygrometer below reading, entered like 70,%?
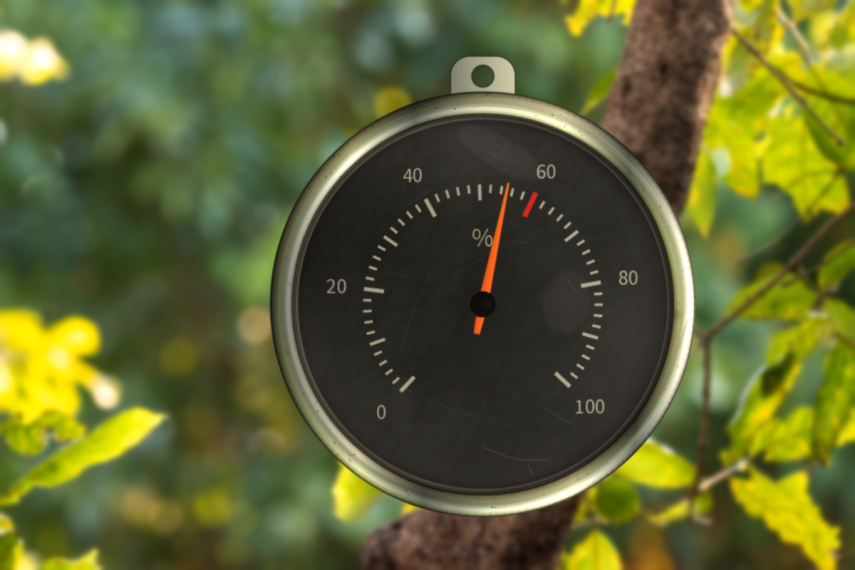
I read 55,%
